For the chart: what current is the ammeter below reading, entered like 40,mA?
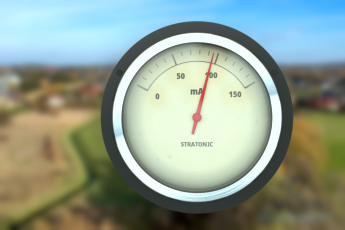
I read 95,mA
